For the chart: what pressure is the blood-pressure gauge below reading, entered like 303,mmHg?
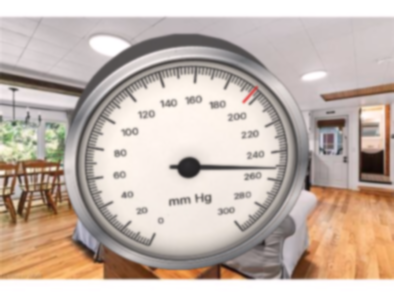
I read 250,mmHg
